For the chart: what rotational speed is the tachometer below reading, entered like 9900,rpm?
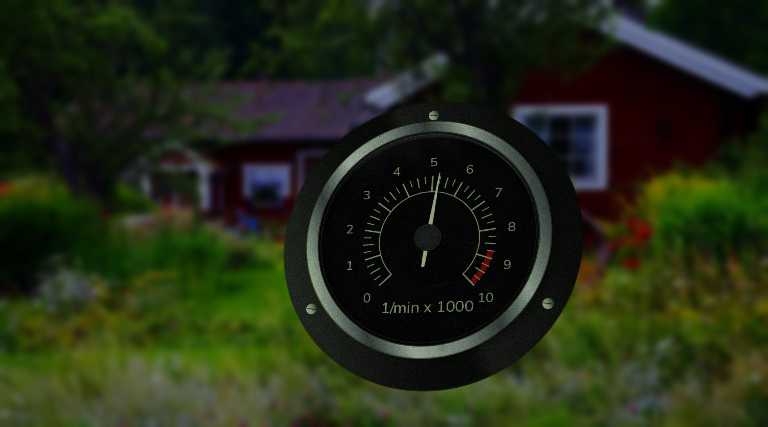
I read 5250,rpm
